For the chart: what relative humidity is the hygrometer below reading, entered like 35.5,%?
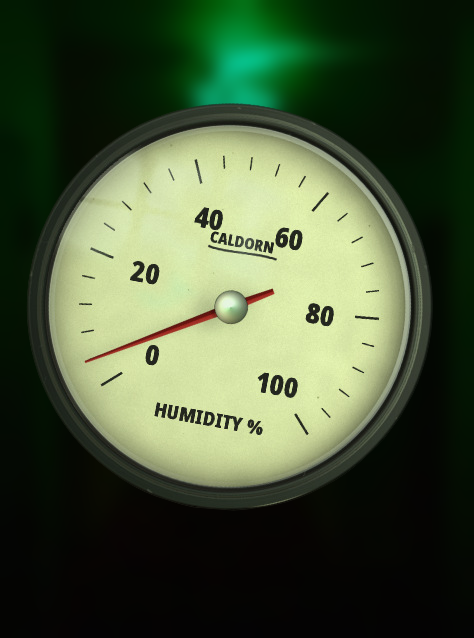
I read 4,%
